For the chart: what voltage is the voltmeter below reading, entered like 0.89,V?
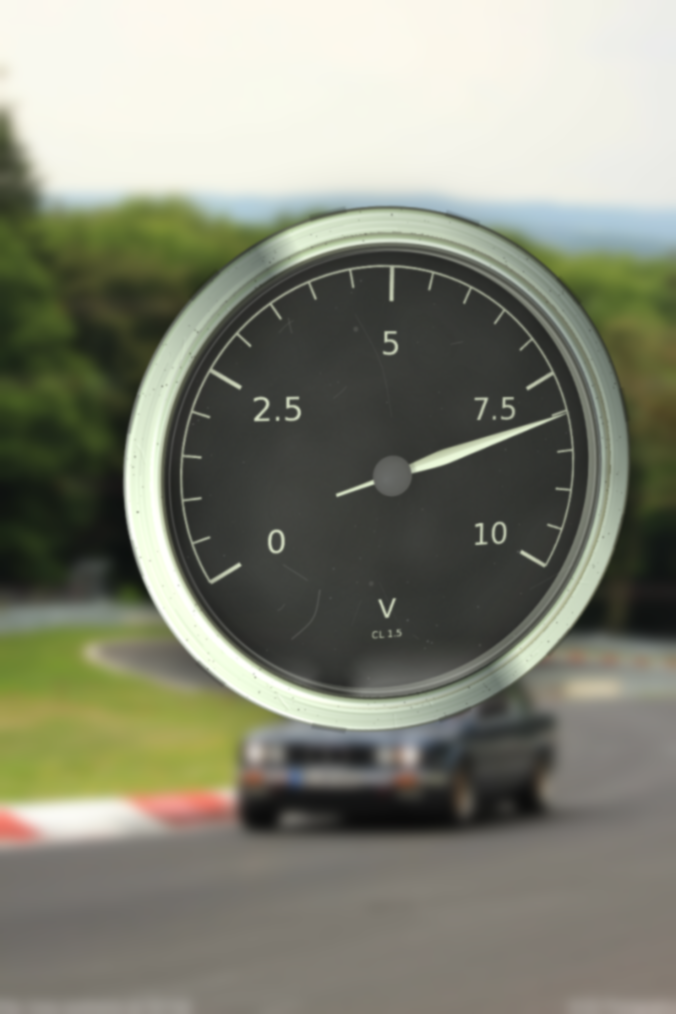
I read 8,V
